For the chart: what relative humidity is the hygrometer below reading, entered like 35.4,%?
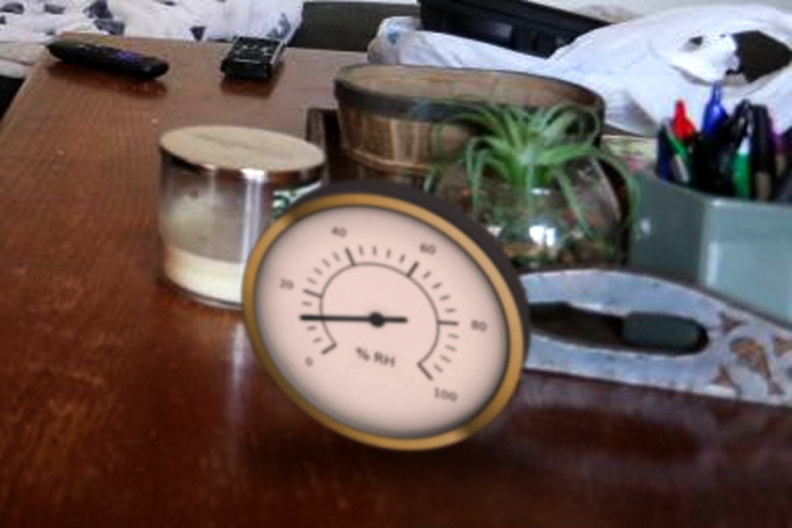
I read 12,%
